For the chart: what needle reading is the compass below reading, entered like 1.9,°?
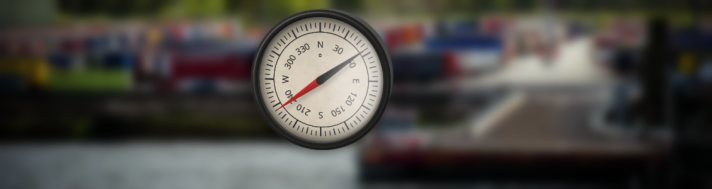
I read 235,°
